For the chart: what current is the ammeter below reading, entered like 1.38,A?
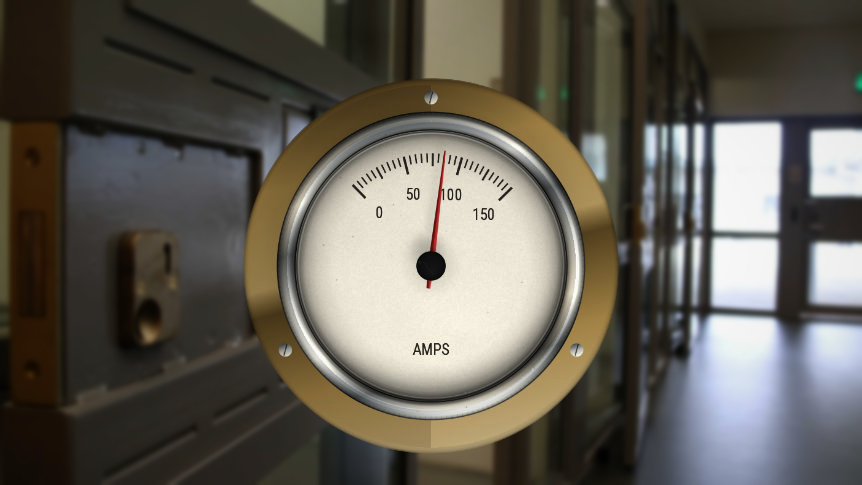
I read 85,A
